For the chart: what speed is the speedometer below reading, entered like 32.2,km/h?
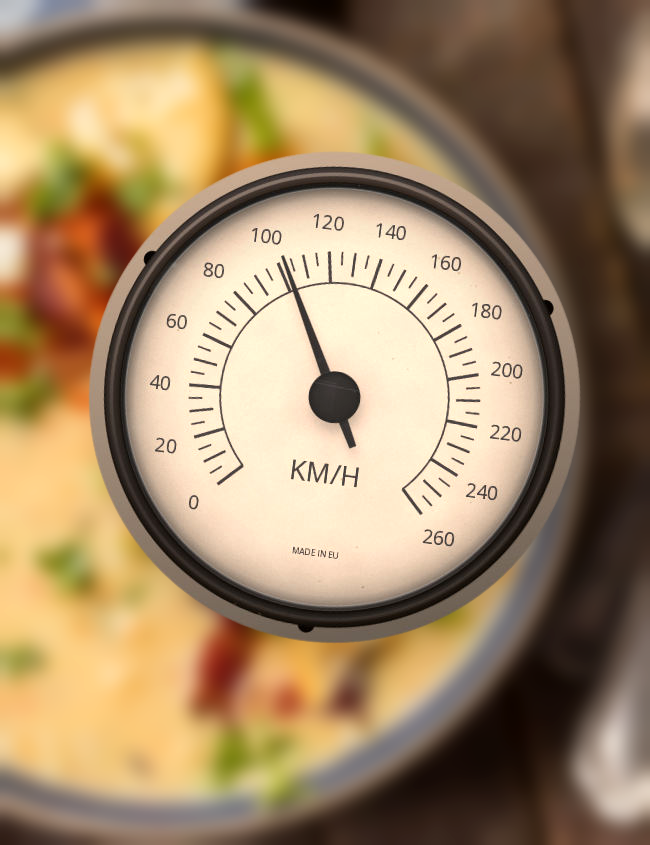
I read 102.5,km/h
